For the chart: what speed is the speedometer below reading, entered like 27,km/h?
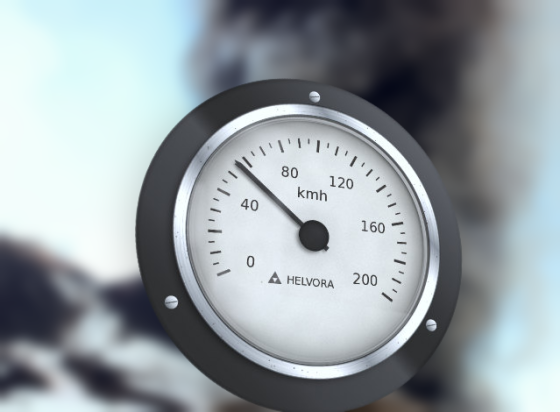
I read 55,km/h
